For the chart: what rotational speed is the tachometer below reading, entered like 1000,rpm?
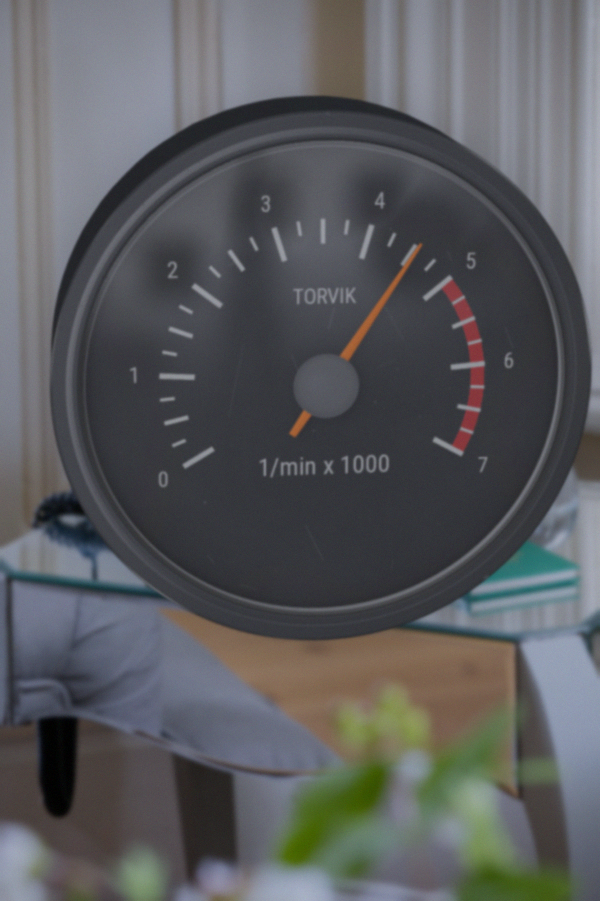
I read 4500,rpm
